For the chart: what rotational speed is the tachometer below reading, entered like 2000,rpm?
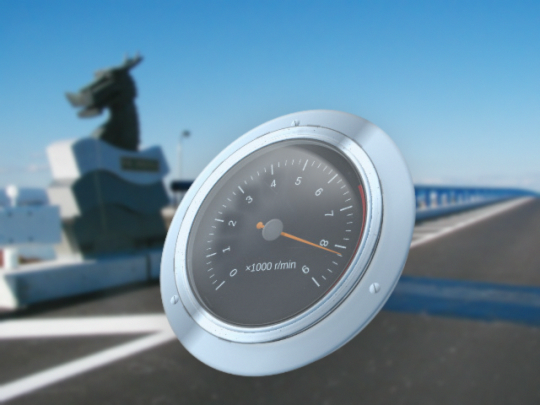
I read 8200,rpm
